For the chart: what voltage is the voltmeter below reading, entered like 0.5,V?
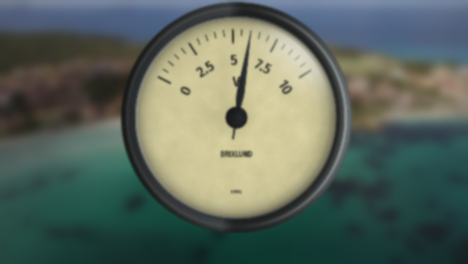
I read 6,V
